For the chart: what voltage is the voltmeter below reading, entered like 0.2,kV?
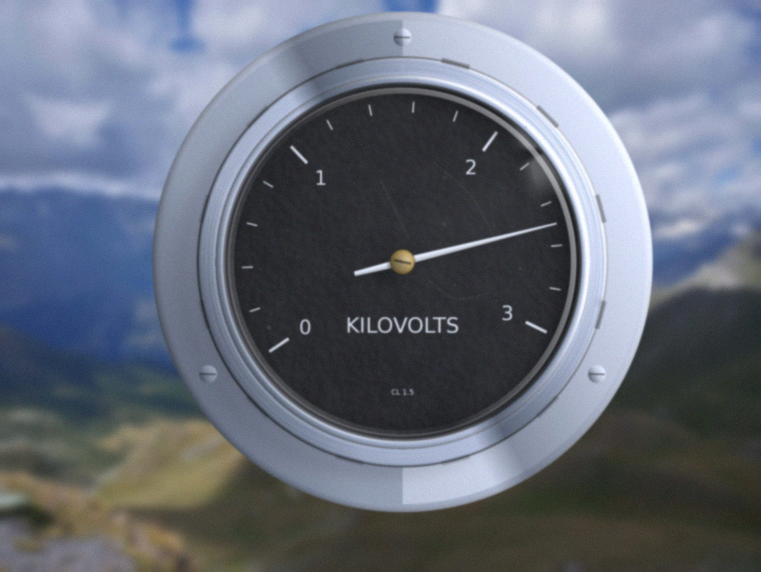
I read 2.5,kV
